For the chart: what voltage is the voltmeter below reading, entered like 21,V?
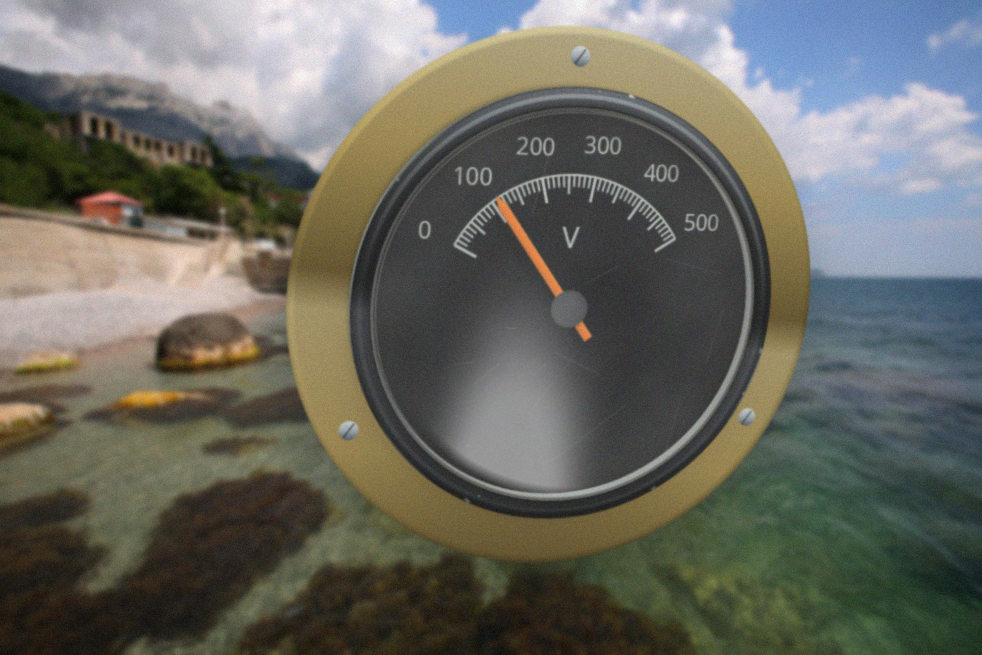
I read 110,V
